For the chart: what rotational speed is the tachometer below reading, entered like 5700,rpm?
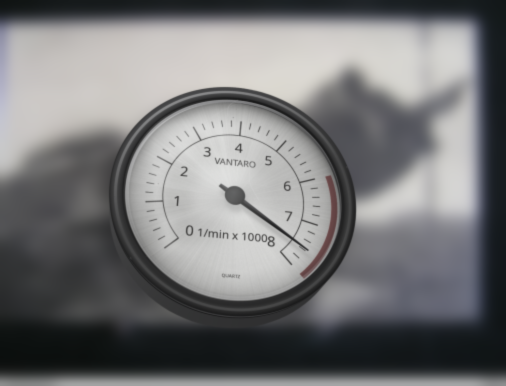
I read 7600,rpm
